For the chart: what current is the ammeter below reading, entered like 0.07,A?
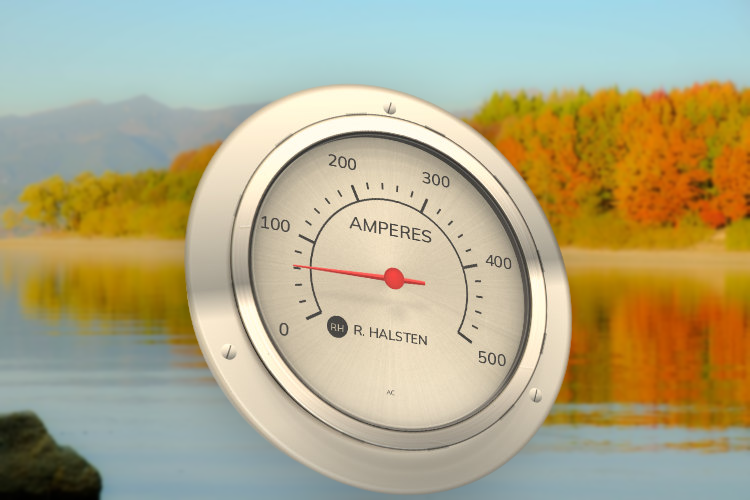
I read 60,A
